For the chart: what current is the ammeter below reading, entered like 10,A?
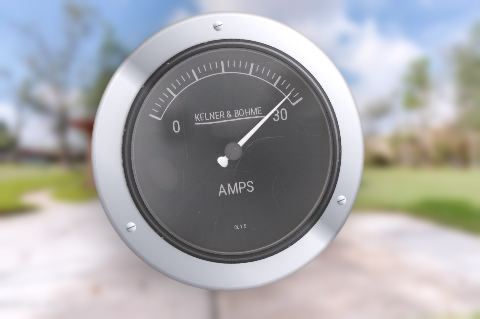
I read 28,A
